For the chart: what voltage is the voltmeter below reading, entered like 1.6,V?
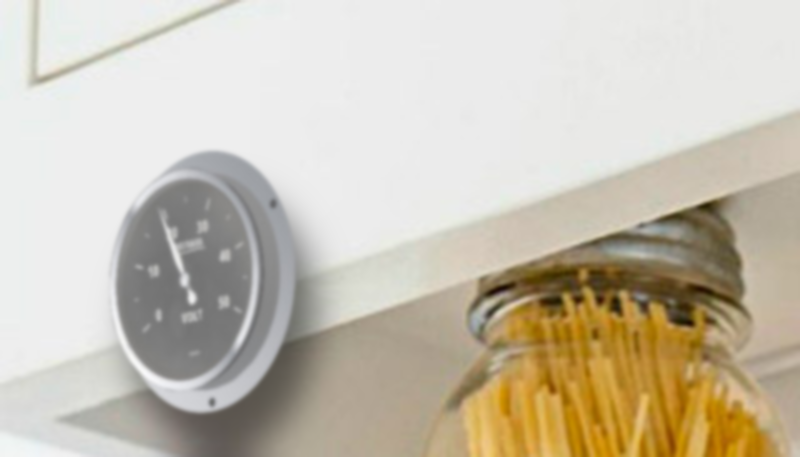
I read 20,V
